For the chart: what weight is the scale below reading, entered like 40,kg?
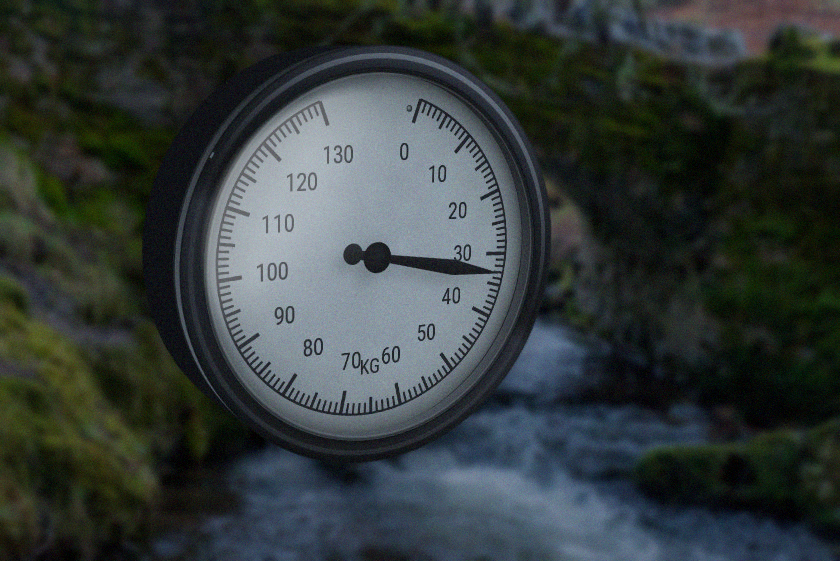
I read 33,kg
